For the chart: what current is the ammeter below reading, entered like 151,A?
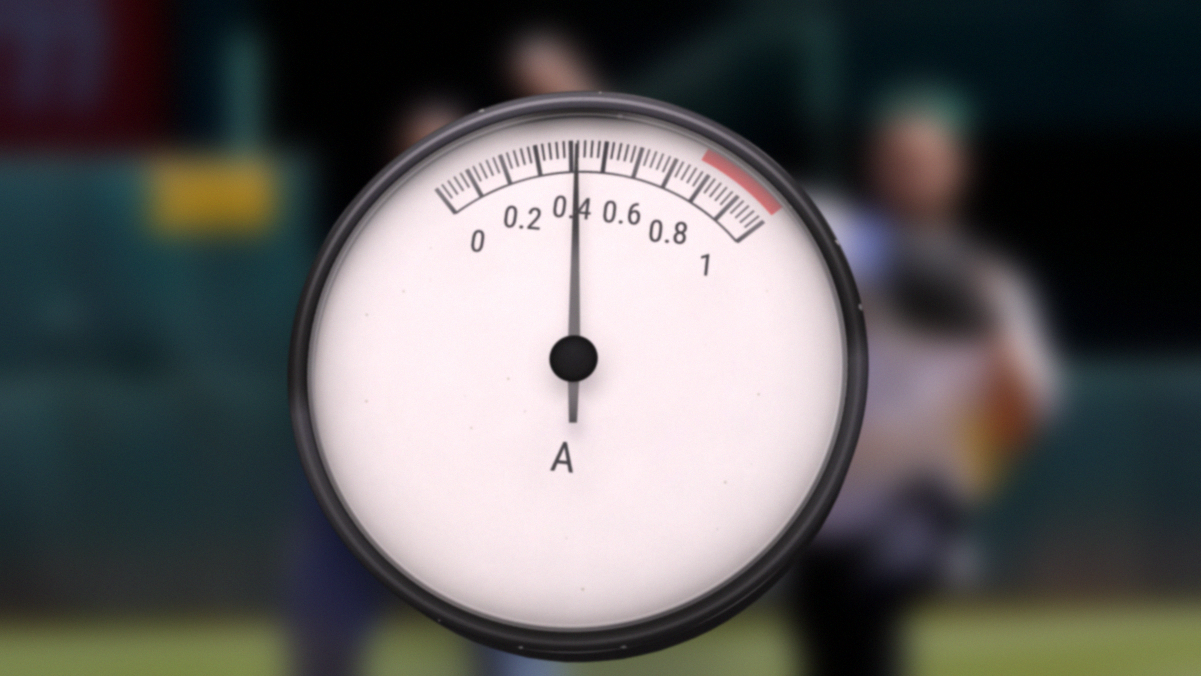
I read 0.42,A
